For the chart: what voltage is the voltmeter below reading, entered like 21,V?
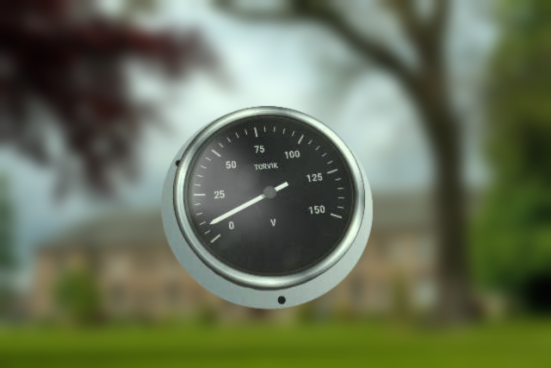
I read 7.5,V
